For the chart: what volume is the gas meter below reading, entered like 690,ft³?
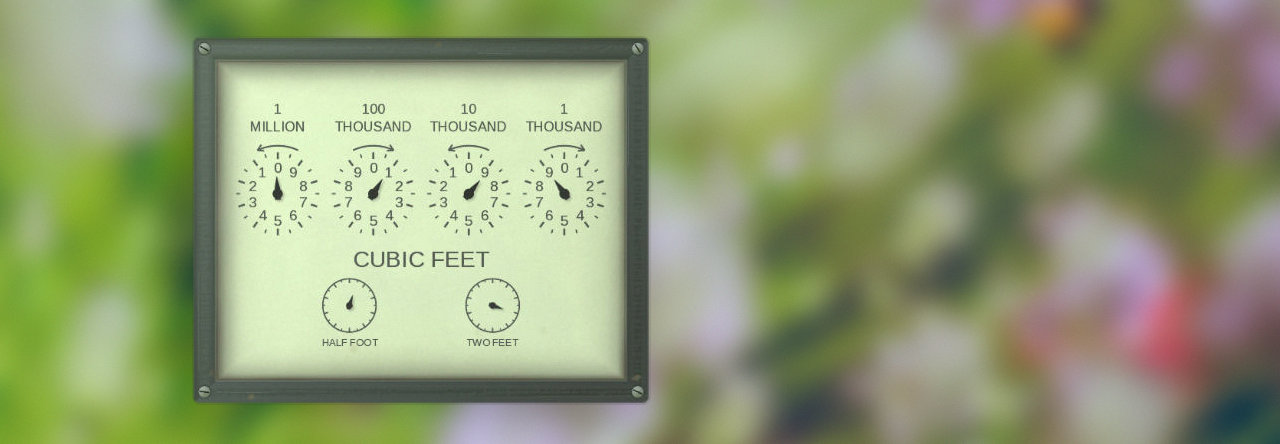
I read 8900,ft³
